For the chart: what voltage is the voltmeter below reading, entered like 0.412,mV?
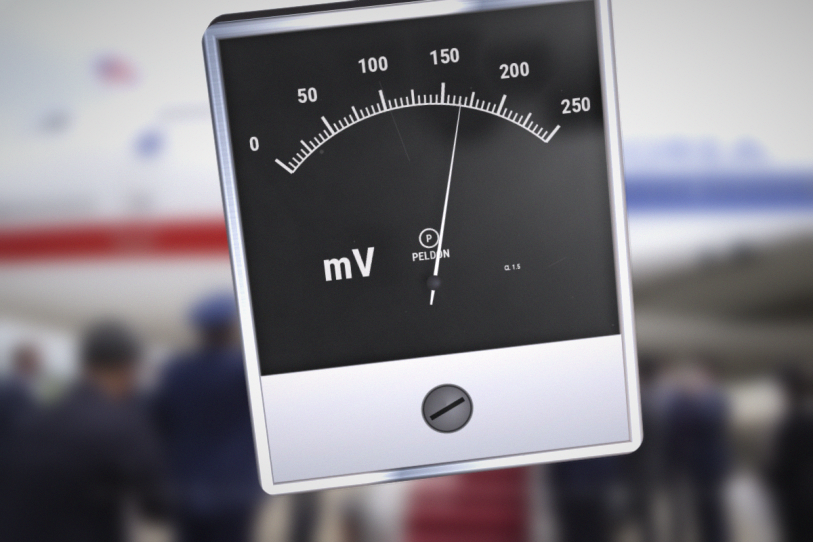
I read 165,mV
